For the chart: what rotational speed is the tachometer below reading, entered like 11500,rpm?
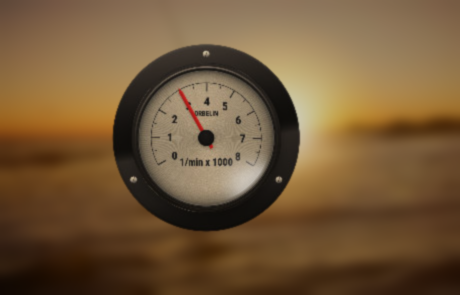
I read 3000,rpm
